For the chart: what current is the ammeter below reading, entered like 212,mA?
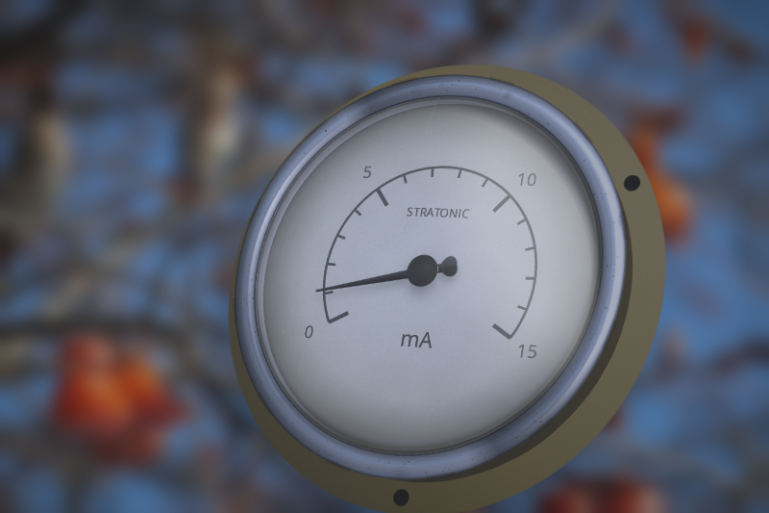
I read 1,mA
